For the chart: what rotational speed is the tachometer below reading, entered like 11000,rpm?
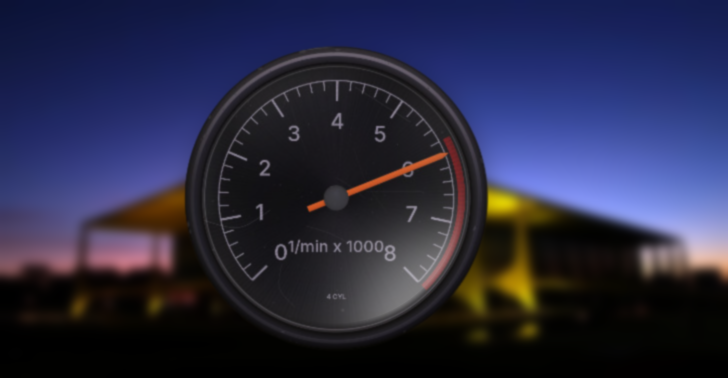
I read 6000,rpm
